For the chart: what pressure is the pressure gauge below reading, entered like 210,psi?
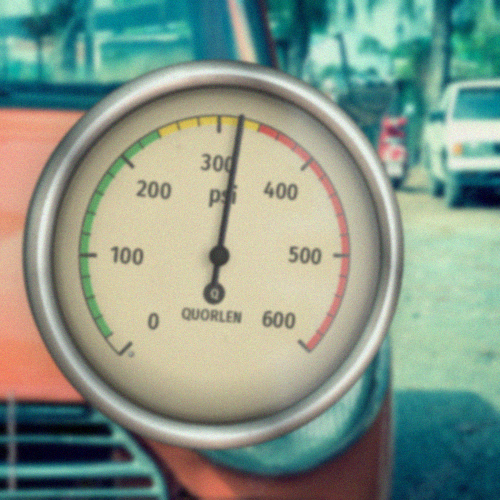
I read 320,psi
